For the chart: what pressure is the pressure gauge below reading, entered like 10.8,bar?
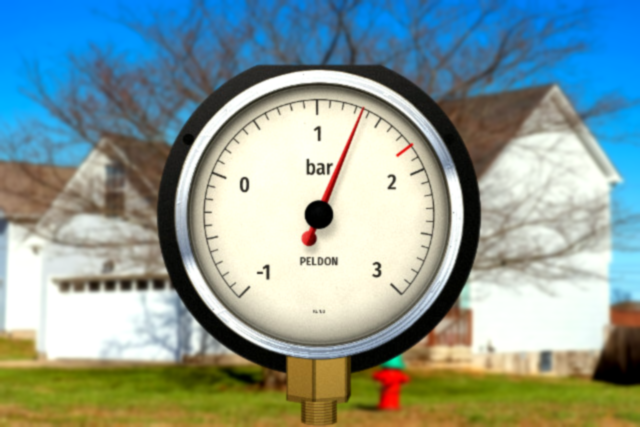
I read 1.35,bar
